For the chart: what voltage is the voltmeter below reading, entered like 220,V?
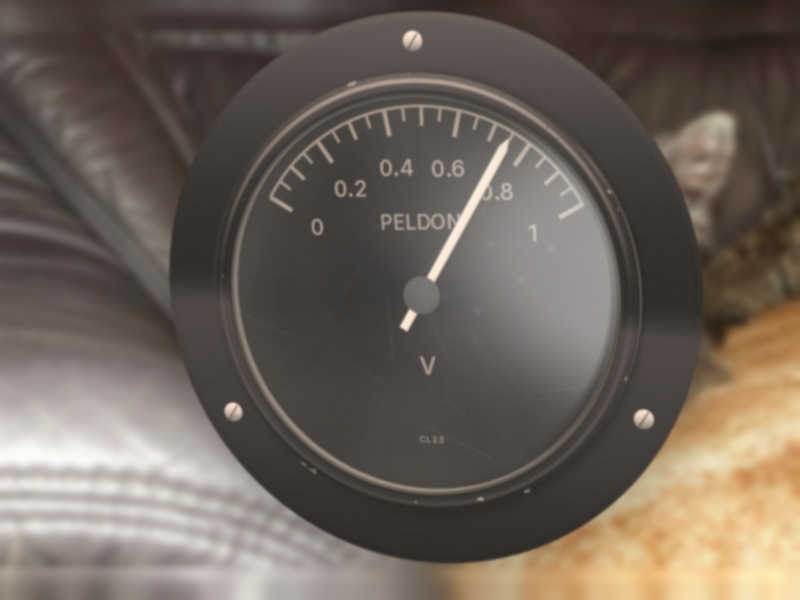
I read 0.75,V
